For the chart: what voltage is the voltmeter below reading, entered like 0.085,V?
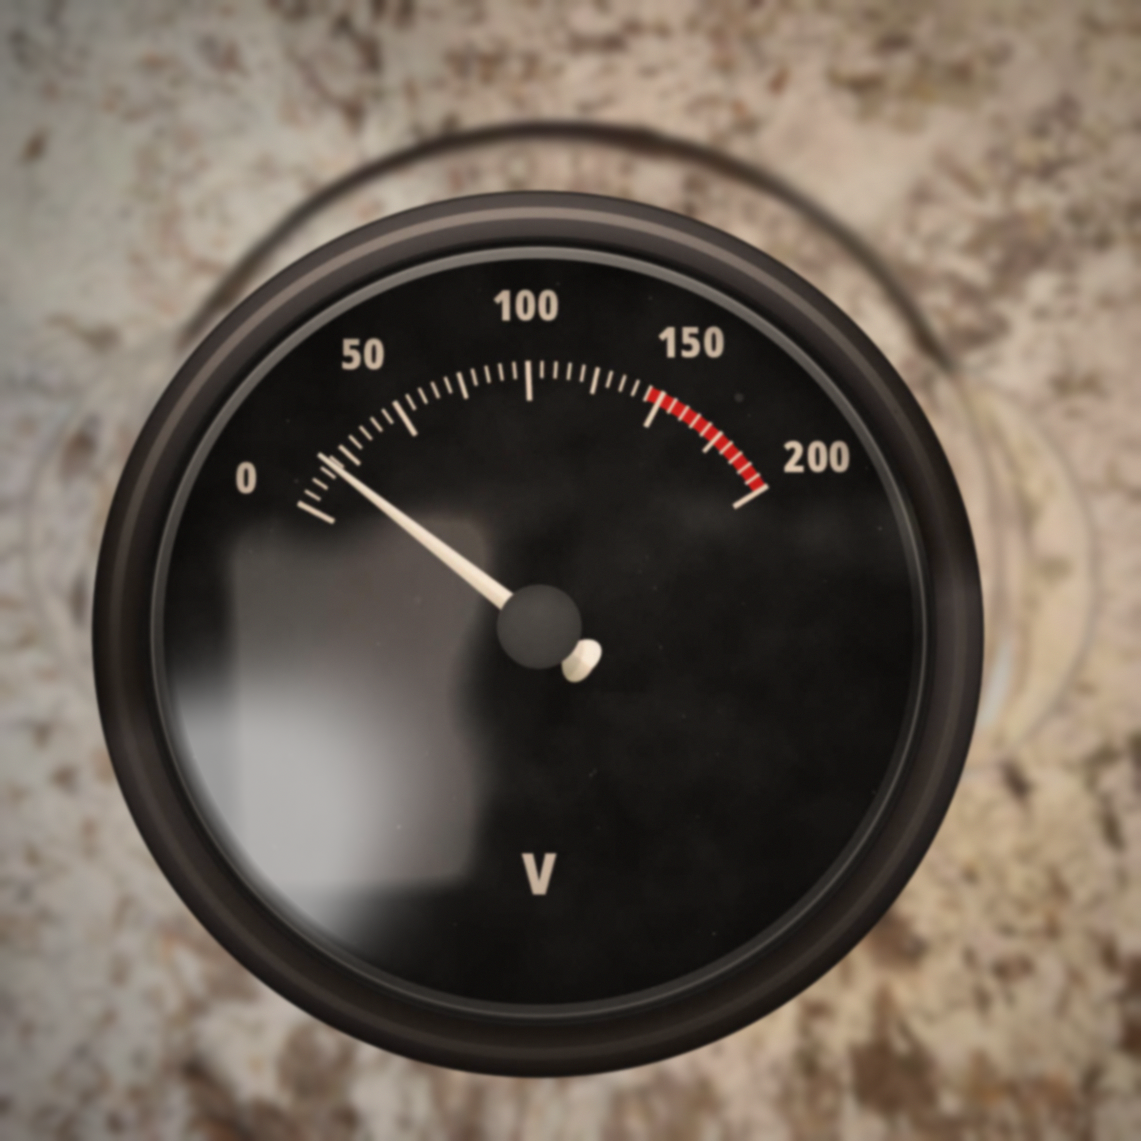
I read 17.5,V
